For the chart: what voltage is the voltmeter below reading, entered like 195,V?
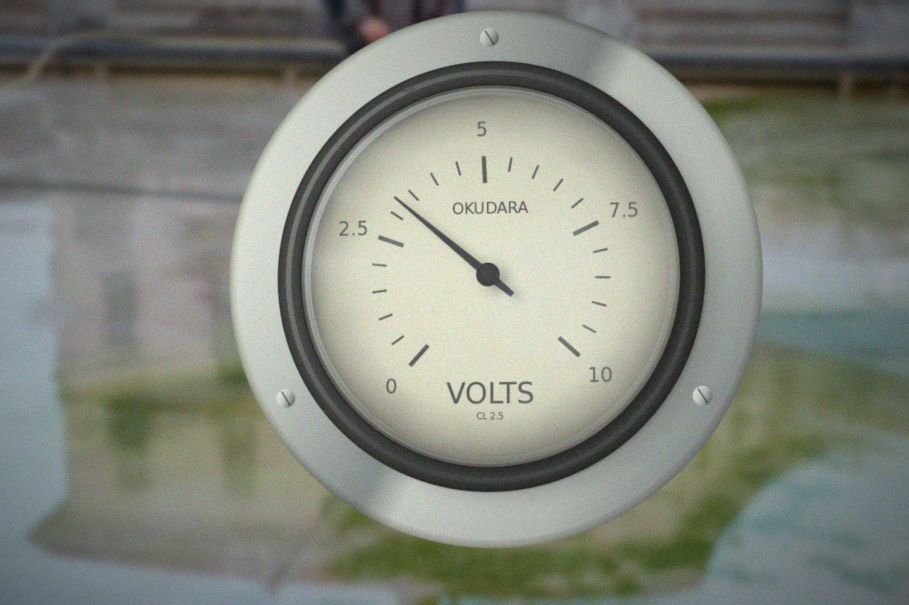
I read 3.25,V
